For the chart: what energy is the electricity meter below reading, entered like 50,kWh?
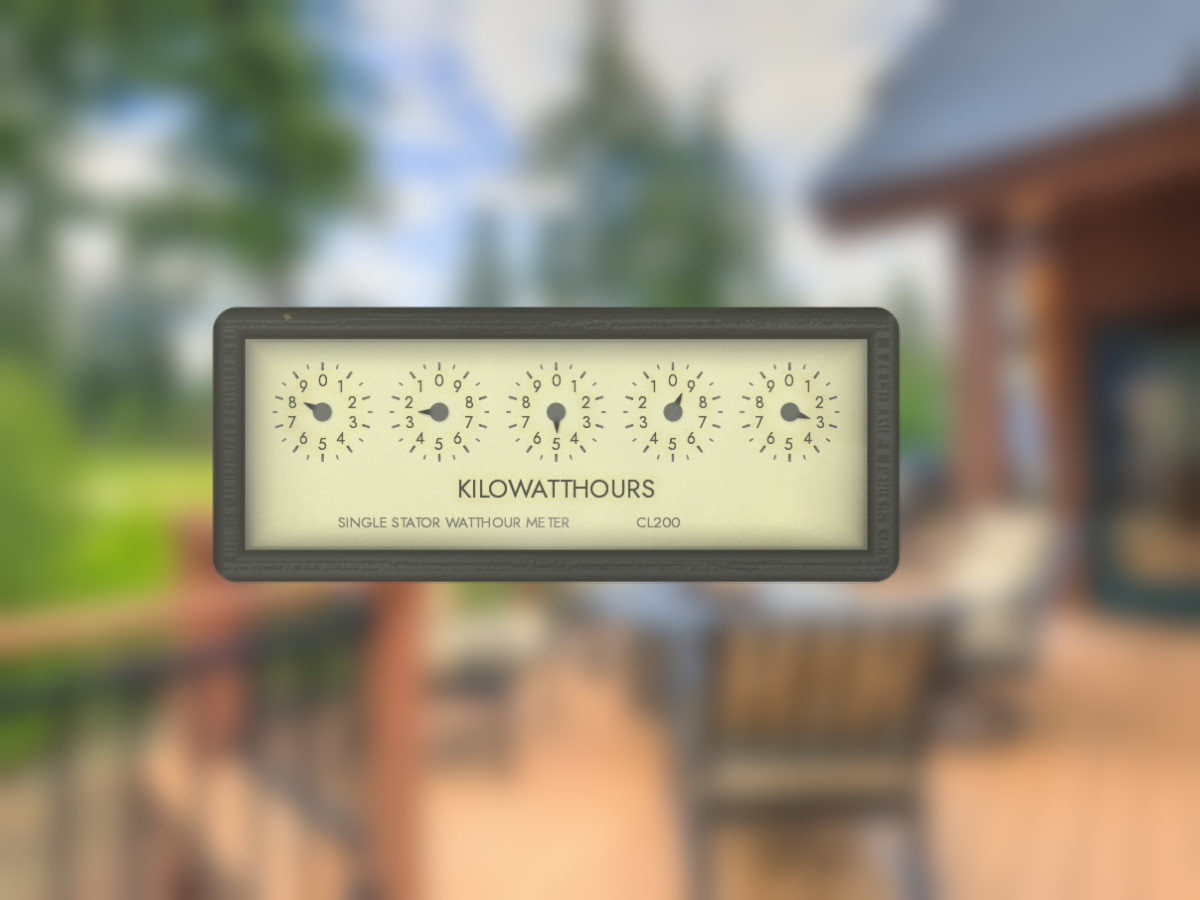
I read 82493,kWh
